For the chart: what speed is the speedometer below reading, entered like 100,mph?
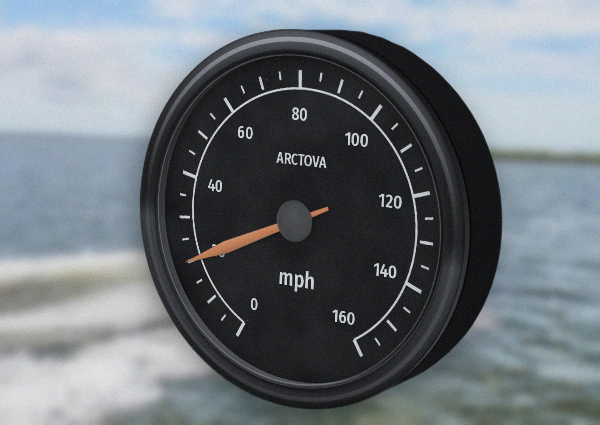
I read 20,mph
